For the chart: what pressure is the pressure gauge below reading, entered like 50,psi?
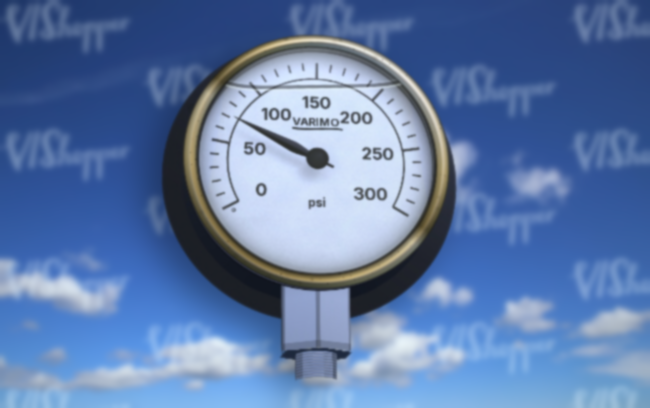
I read 70,psi
